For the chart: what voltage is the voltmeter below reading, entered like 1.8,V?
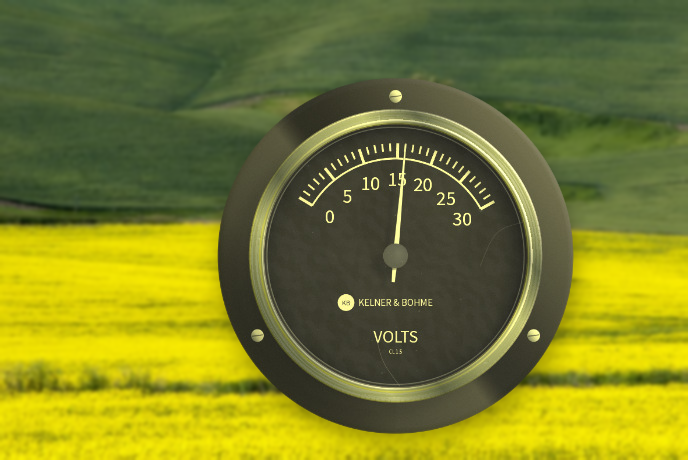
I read 16,V
